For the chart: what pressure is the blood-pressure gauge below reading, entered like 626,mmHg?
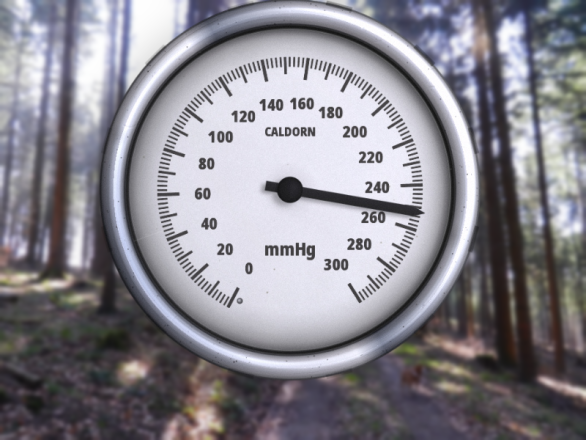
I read 252,mmHg
